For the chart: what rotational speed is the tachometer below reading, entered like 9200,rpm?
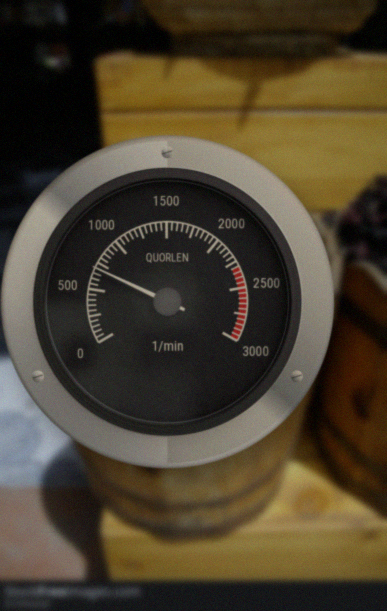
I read 700,rpm
